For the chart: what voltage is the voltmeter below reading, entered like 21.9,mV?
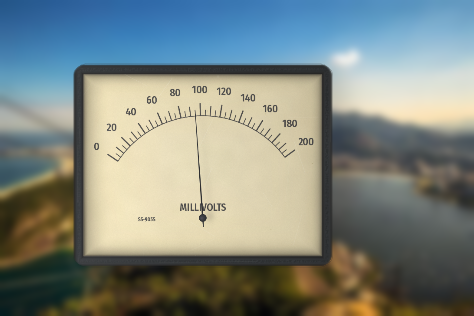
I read 95,mV
